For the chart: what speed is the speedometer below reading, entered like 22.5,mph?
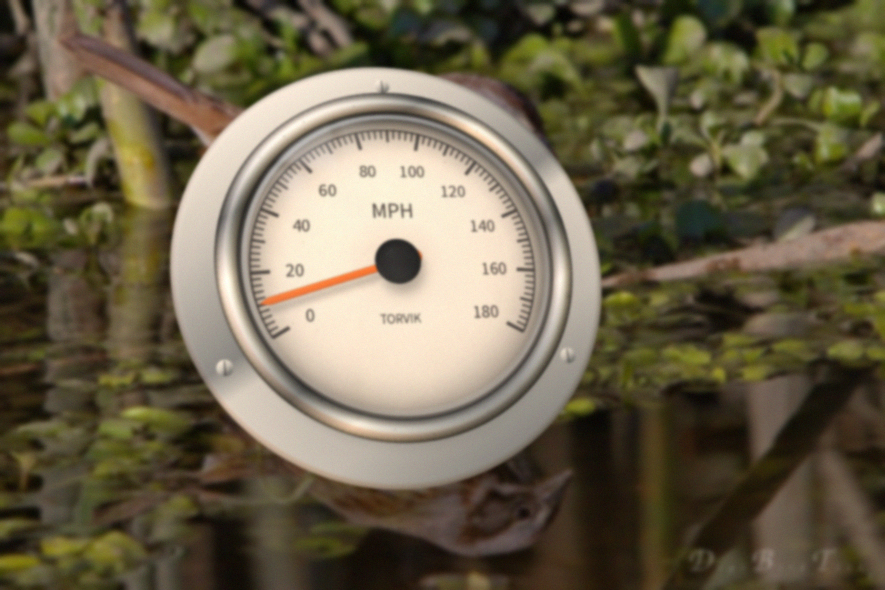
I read 10,mph
